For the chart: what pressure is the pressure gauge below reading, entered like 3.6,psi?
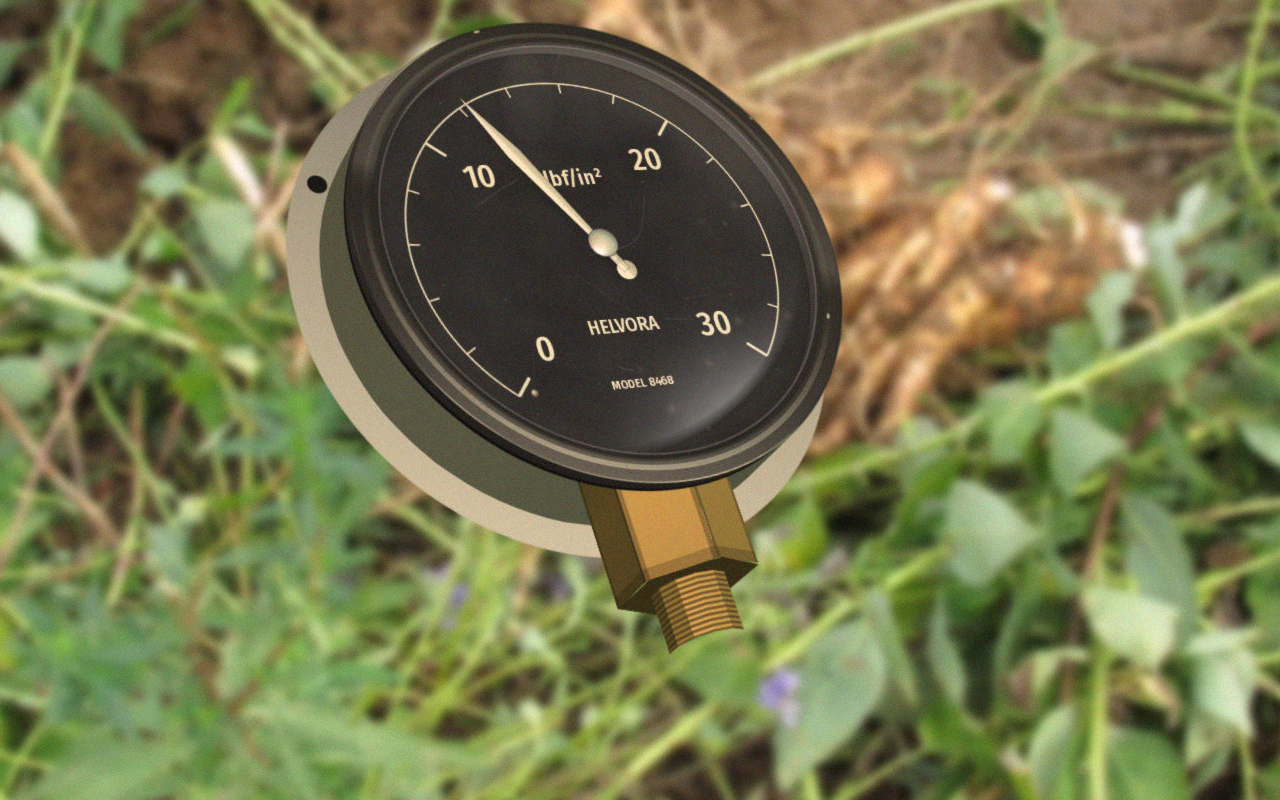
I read 12,psi
